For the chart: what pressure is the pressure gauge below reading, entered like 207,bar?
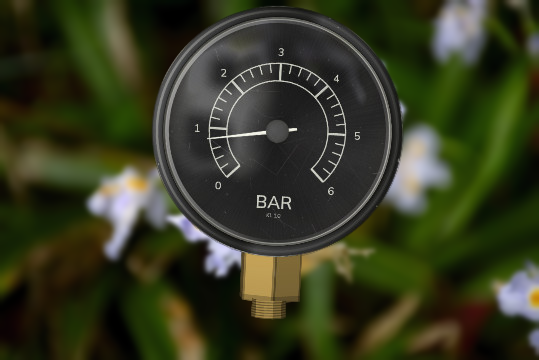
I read 0.8,bar
